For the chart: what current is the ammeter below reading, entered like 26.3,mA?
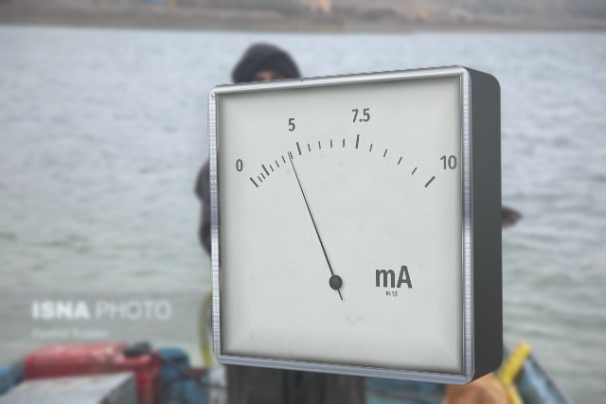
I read 4.5,mA
